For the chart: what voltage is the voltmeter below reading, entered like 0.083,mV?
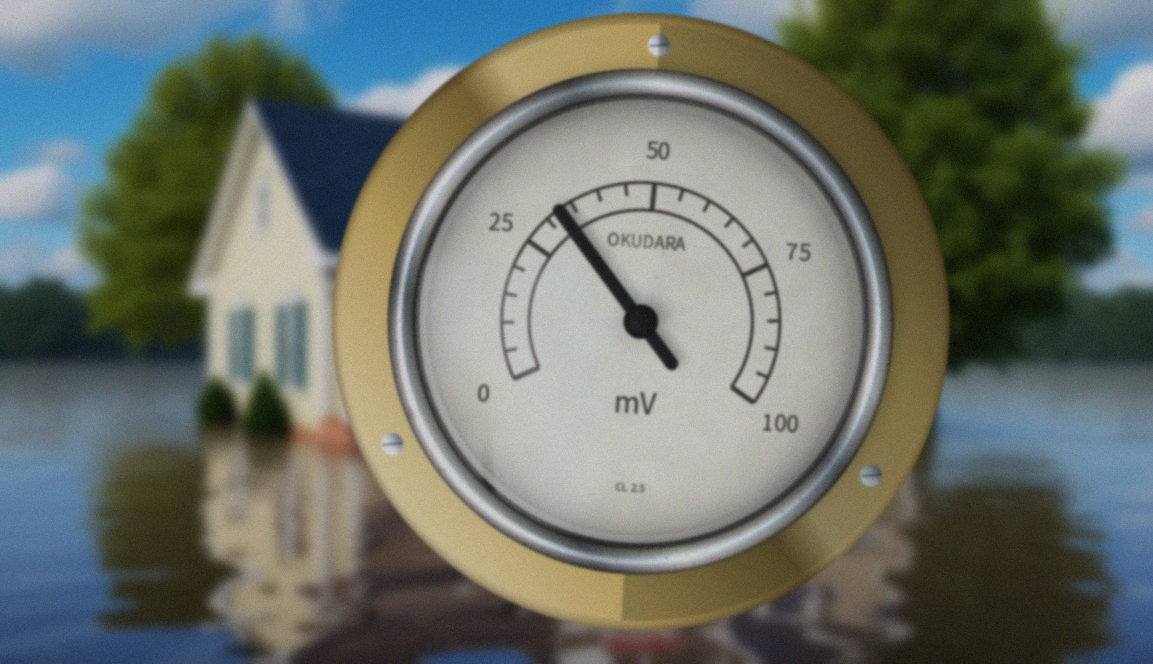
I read 32.5,mV
